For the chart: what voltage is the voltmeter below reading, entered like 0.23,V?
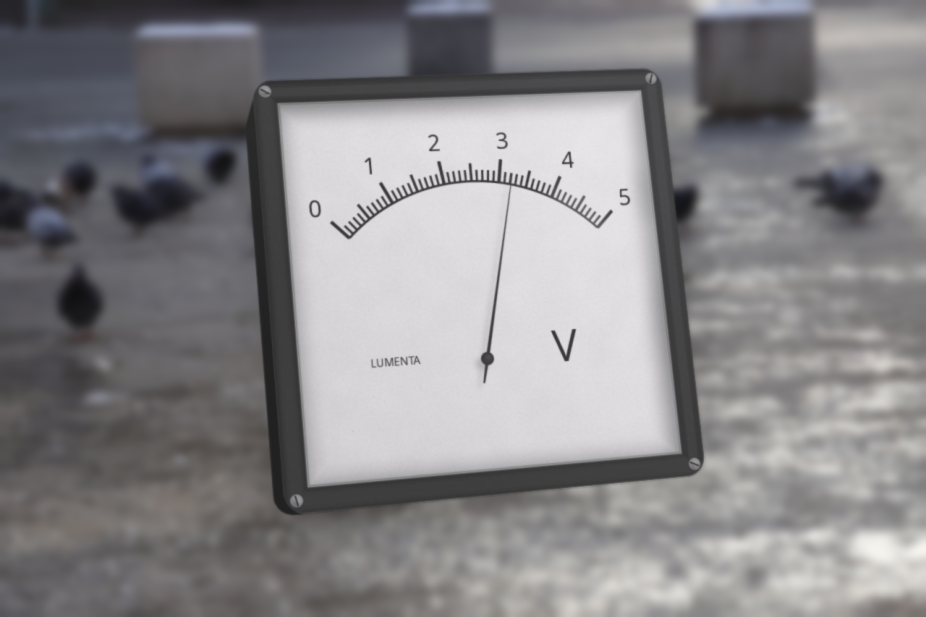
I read 3.2,V
